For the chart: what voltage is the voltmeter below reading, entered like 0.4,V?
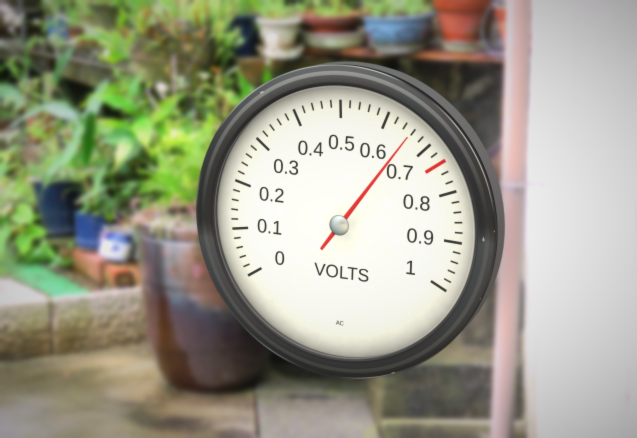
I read 0.66,V
